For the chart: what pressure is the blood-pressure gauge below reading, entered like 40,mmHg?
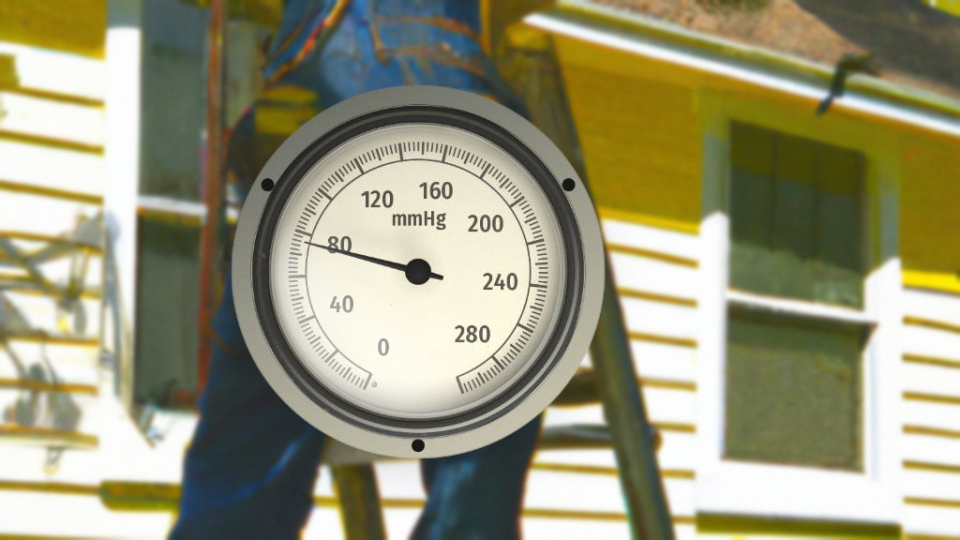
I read 76,mmHg
